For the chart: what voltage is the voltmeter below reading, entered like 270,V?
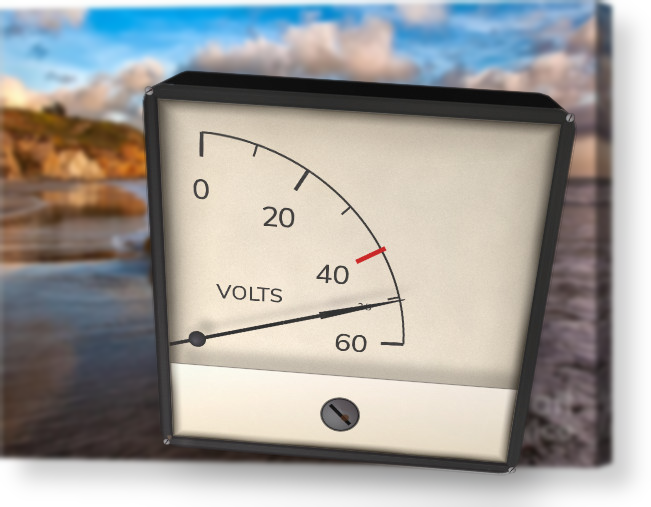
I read 50,V
